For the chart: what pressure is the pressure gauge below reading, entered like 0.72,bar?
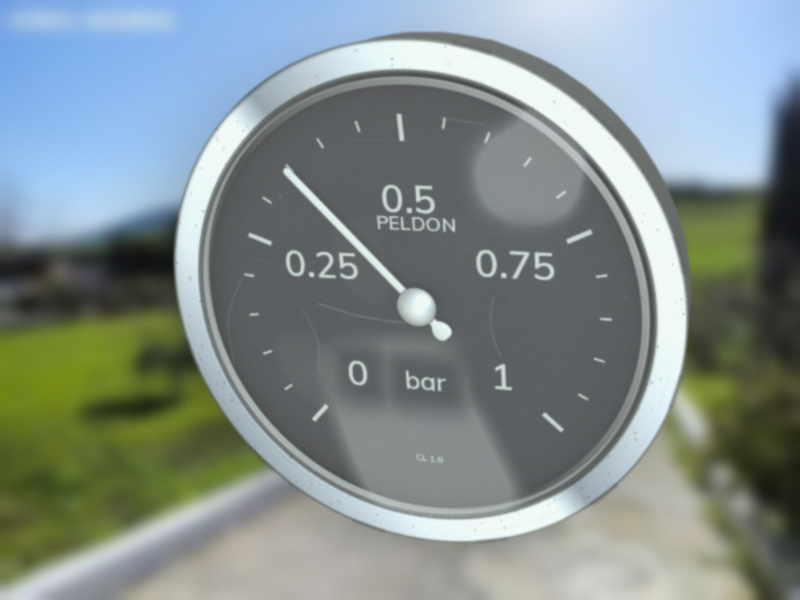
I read 0.35,bar
